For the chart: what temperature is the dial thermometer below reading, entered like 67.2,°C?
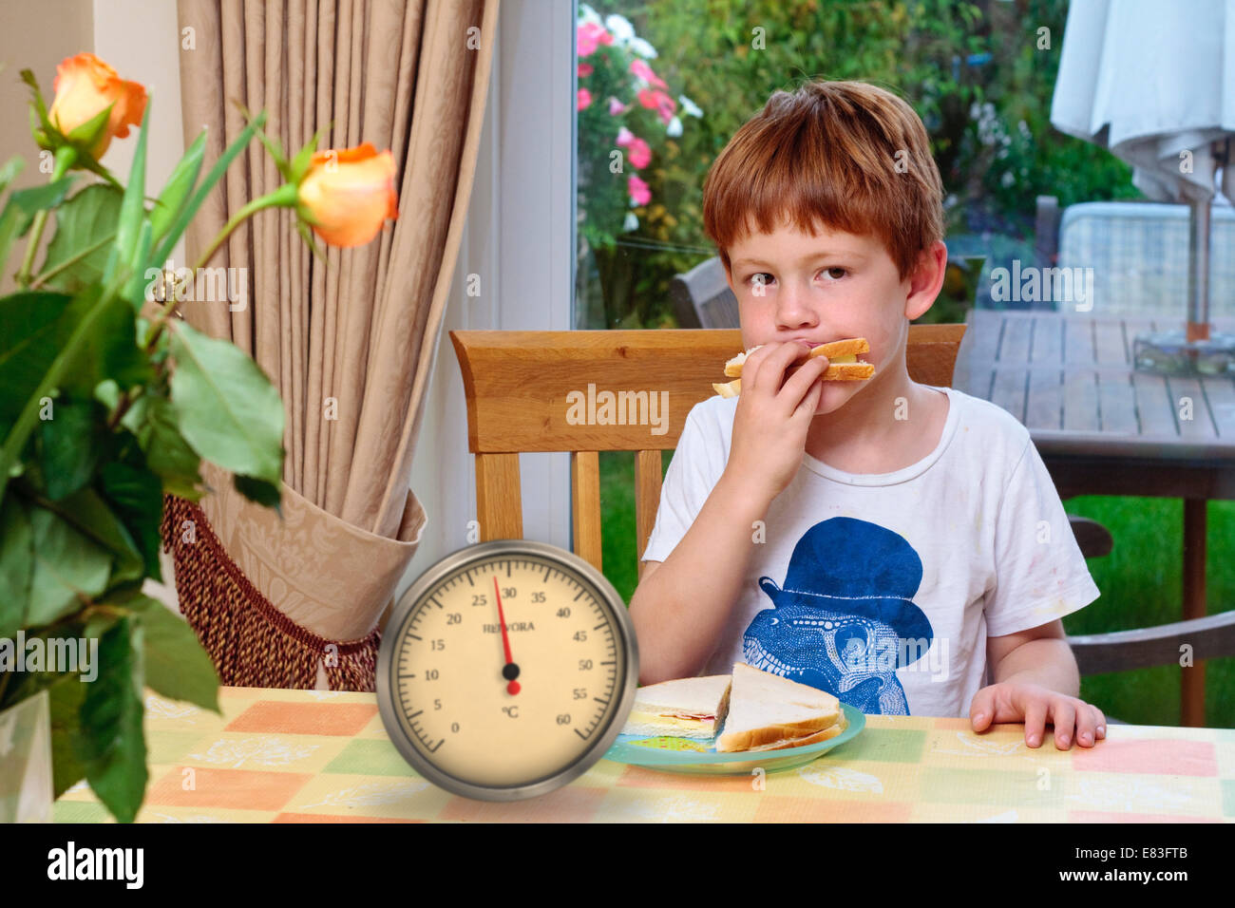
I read 28,°C
